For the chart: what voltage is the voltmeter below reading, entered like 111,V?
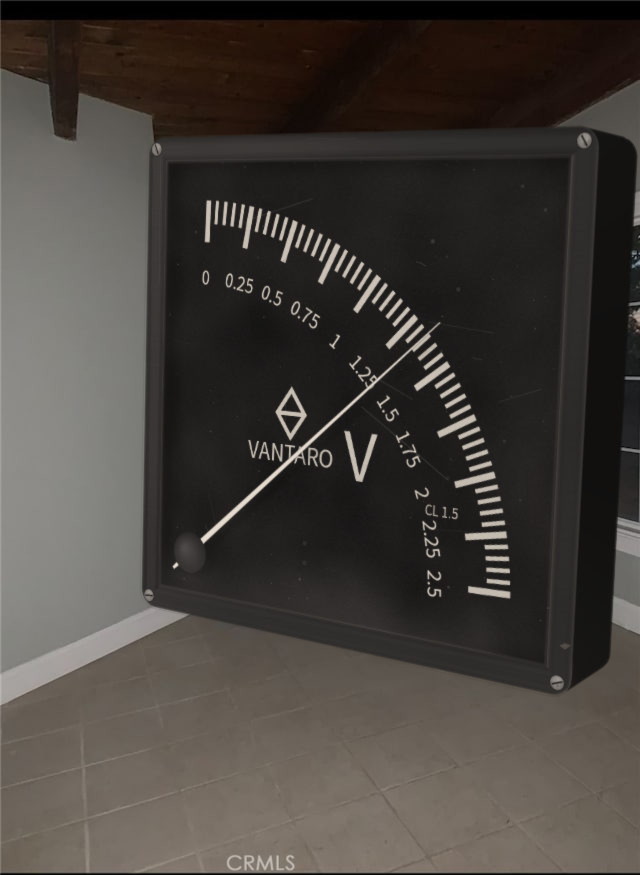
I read 1.35,V
